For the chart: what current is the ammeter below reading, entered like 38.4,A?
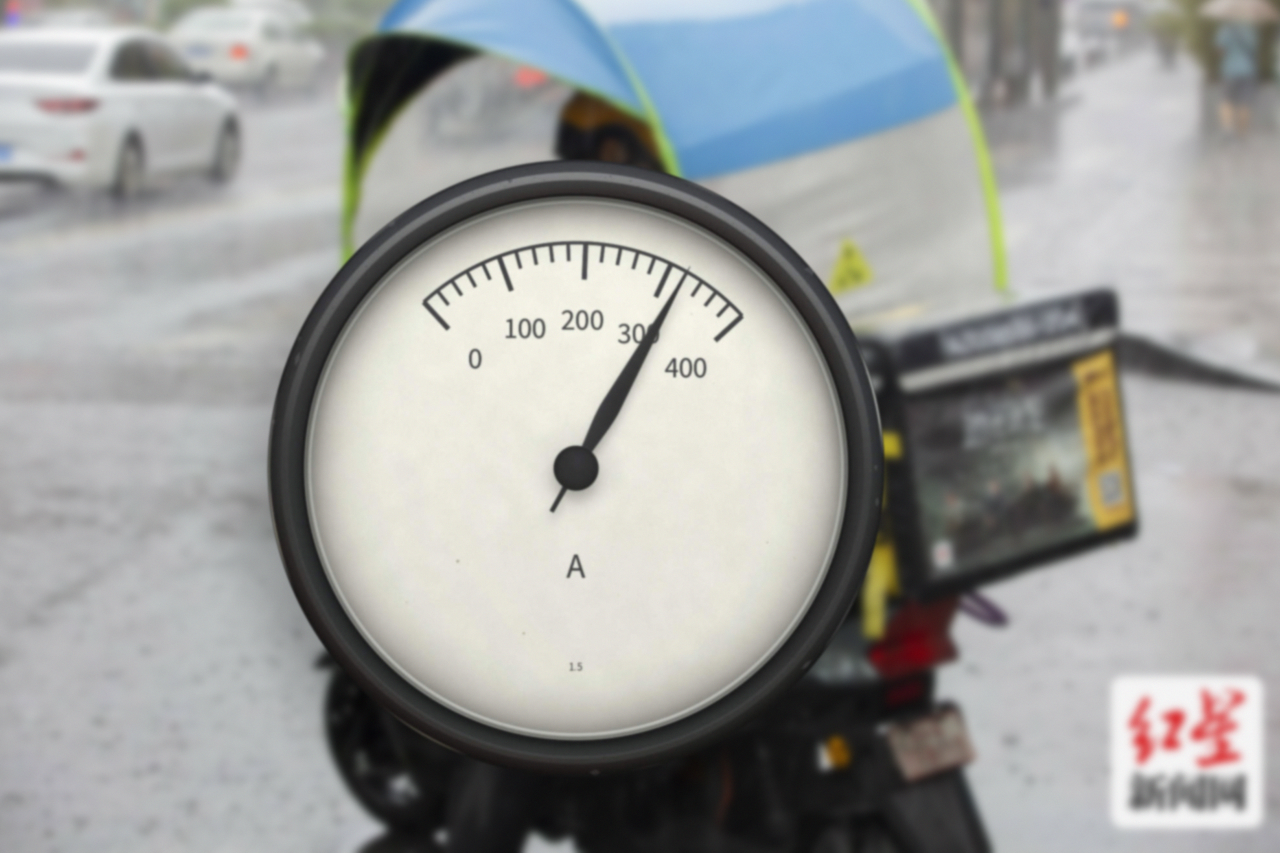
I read 320,A
